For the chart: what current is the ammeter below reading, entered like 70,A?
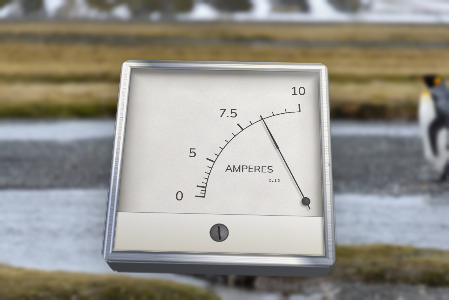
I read 8.5,A
